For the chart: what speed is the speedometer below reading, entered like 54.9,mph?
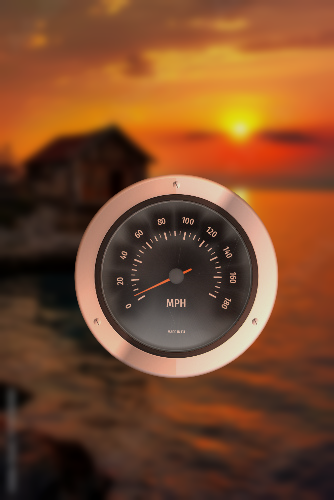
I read 5,mph
